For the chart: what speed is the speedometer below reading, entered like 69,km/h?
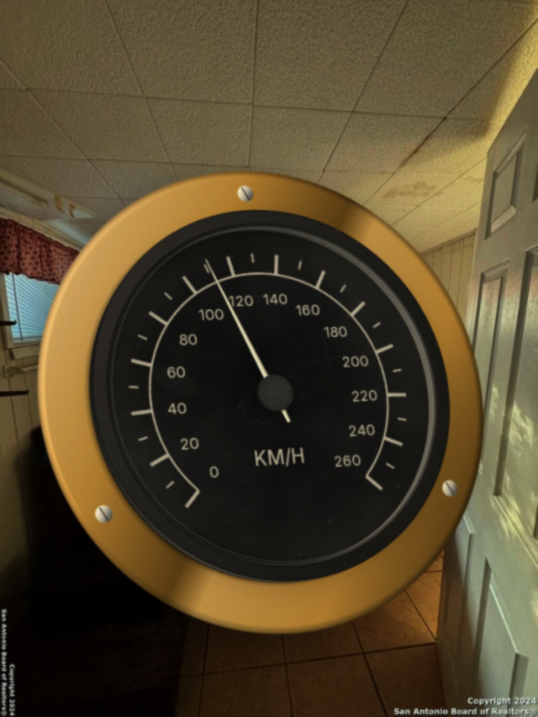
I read 110,km/h
